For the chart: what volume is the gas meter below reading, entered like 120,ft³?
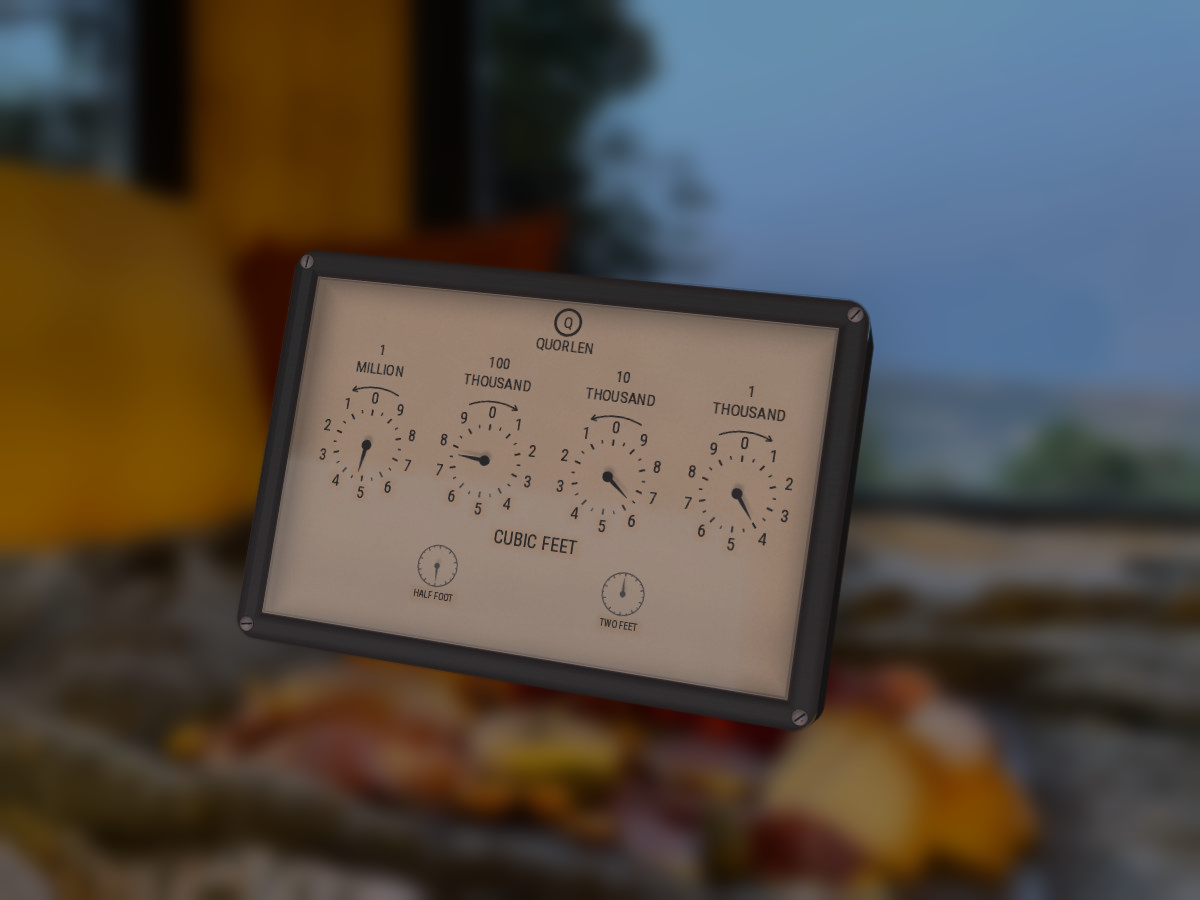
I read 476400,ft³
